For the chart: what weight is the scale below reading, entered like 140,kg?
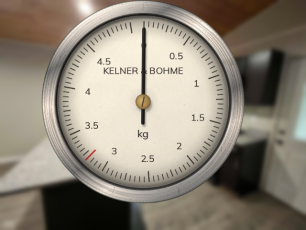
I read 0,kg
